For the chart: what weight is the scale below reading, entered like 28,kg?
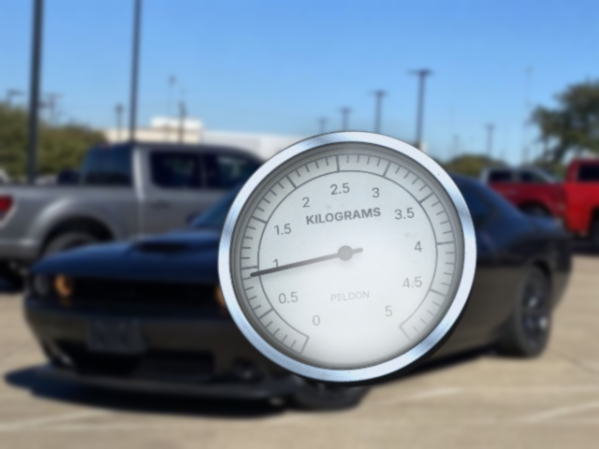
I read 0.9,kg
